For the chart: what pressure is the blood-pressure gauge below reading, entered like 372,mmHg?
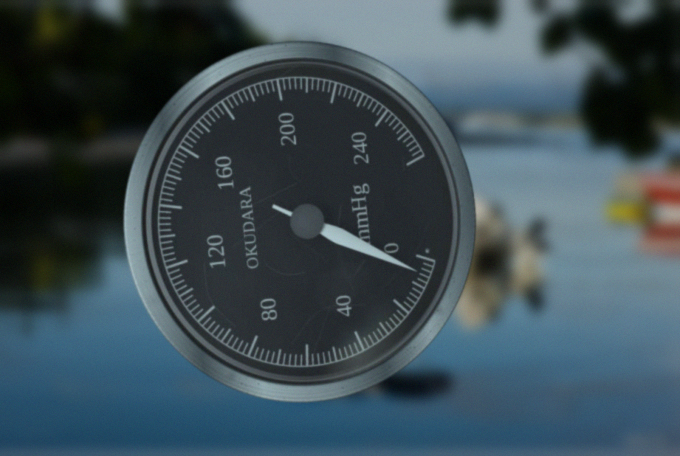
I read 6,mmHg
